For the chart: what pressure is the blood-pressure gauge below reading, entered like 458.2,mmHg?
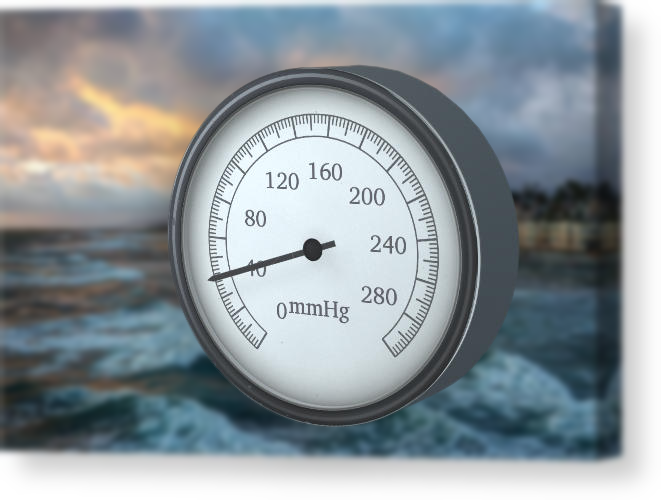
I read 40,mmHg
